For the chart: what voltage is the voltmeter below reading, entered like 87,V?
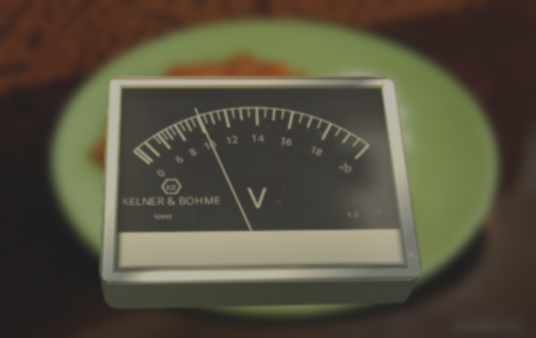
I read 10,V
